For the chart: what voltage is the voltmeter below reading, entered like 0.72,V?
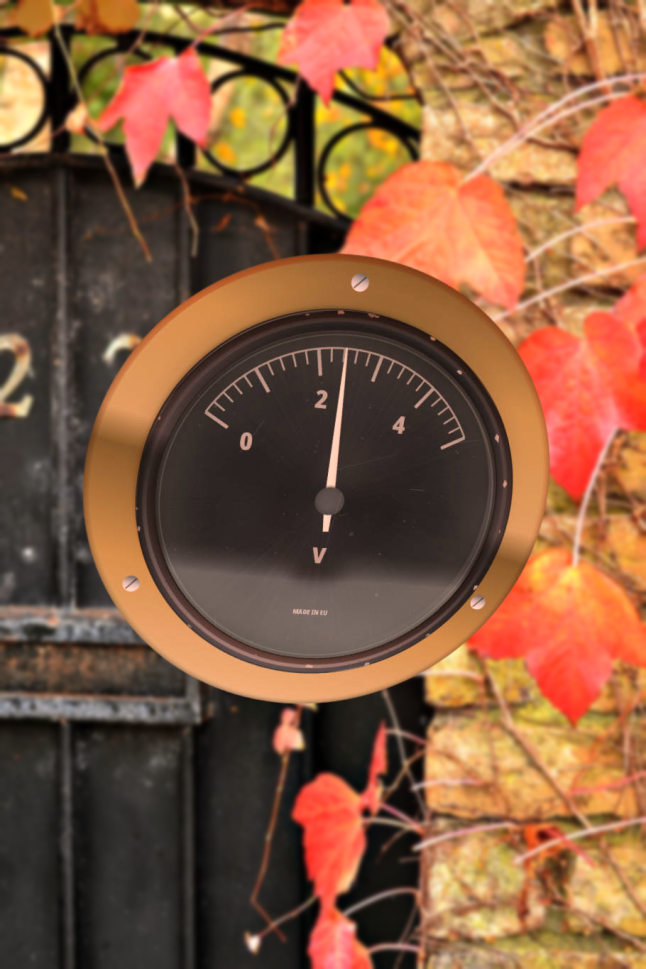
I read 2.4,V
